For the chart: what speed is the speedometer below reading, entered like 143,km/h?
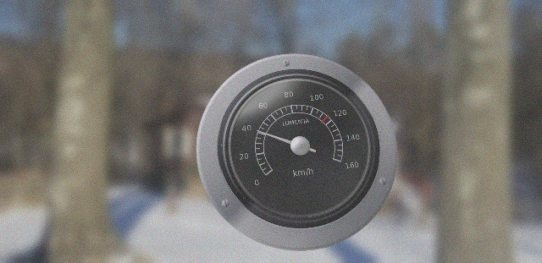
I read 40,km/h
